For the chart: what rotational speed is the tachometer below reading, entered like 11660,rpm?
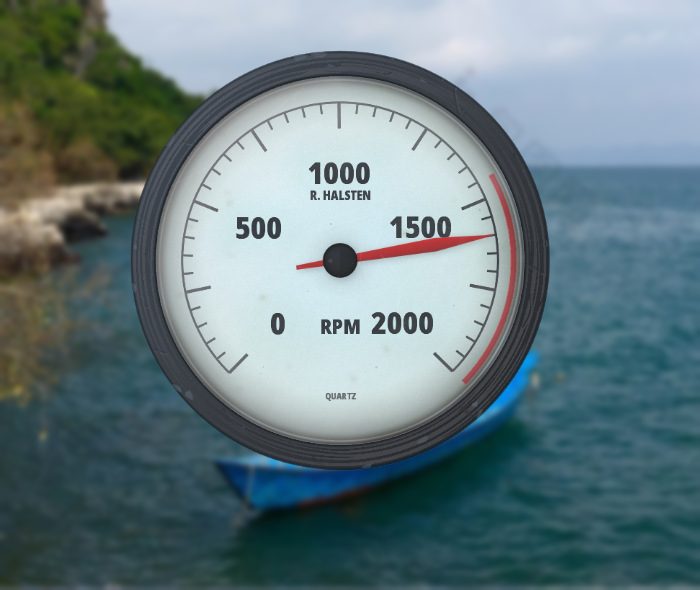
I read 1600,rpm
